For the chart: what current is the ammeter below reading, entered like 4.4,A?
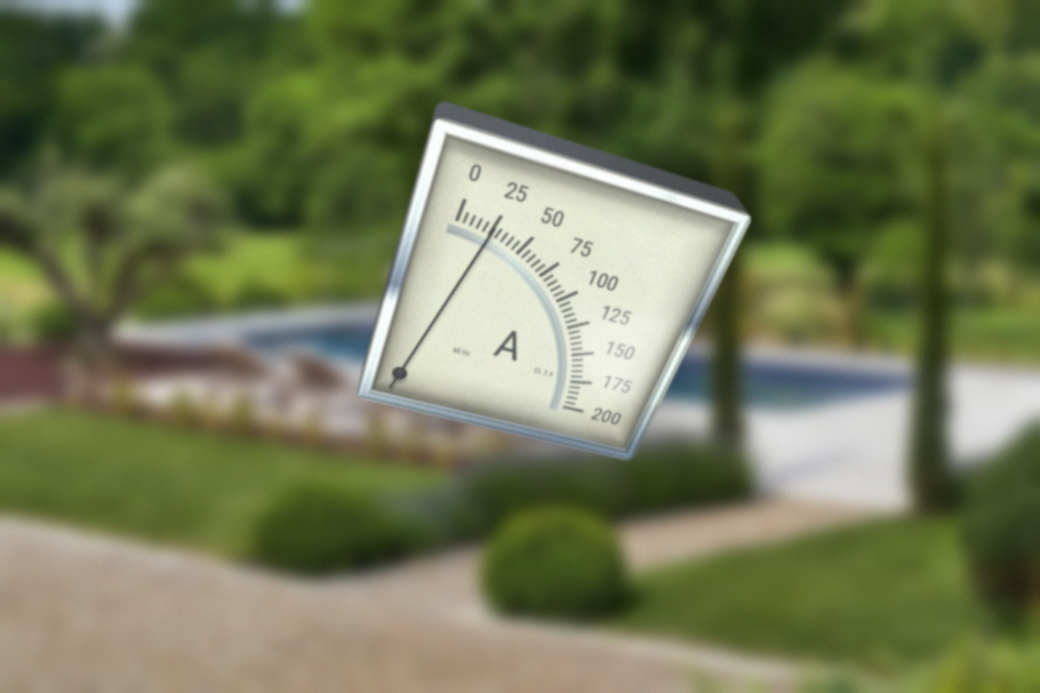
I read 25,A
